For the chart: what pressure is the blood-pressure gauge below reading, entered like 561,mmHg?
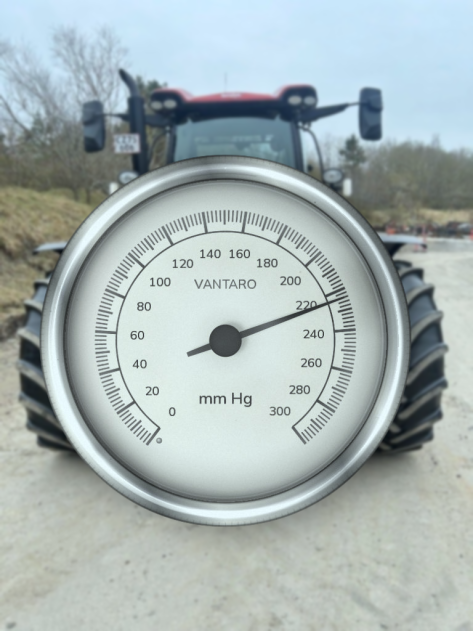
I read 224,mmHg
